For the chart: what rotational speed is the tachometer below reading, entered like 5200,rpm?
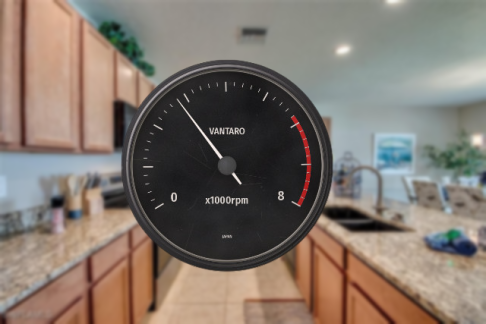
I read 2800,rpm
